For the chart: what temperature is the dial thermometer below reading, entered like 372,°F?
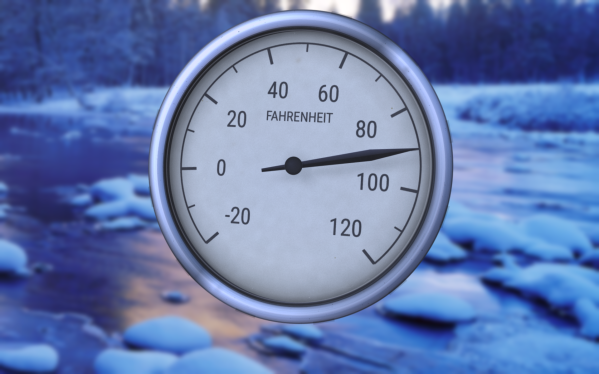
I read 90,°F
